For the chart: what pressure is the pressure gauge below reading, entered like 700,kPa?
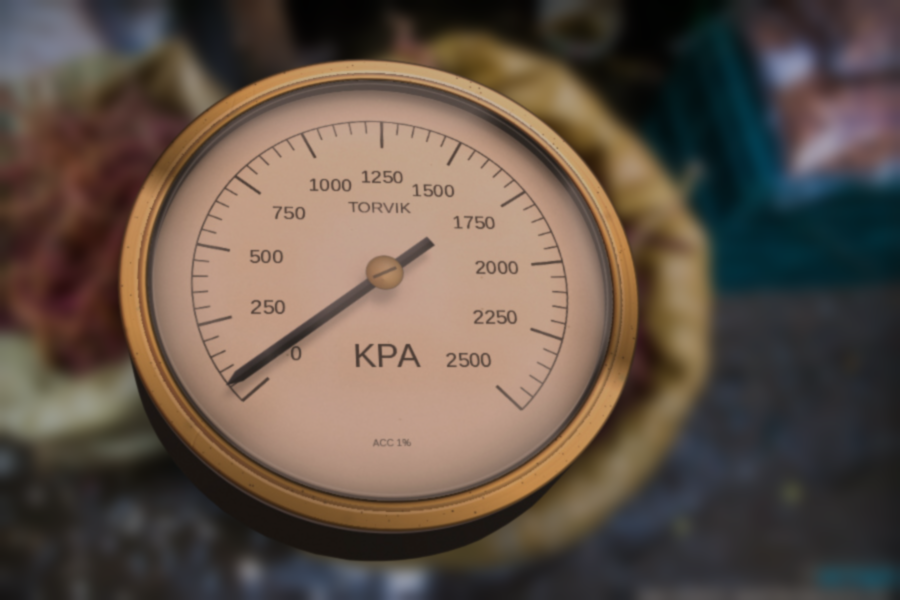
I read 50,kPa
